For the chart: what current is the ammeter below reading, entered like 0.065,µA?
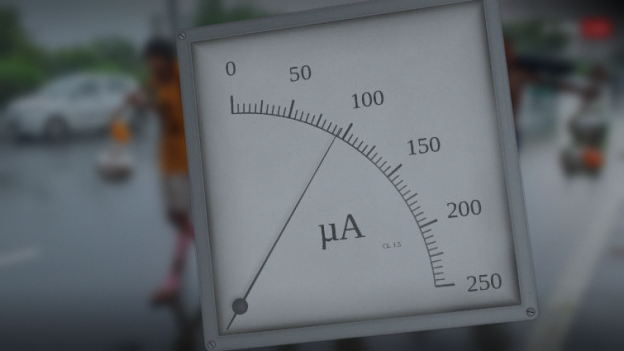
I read 95,µA
